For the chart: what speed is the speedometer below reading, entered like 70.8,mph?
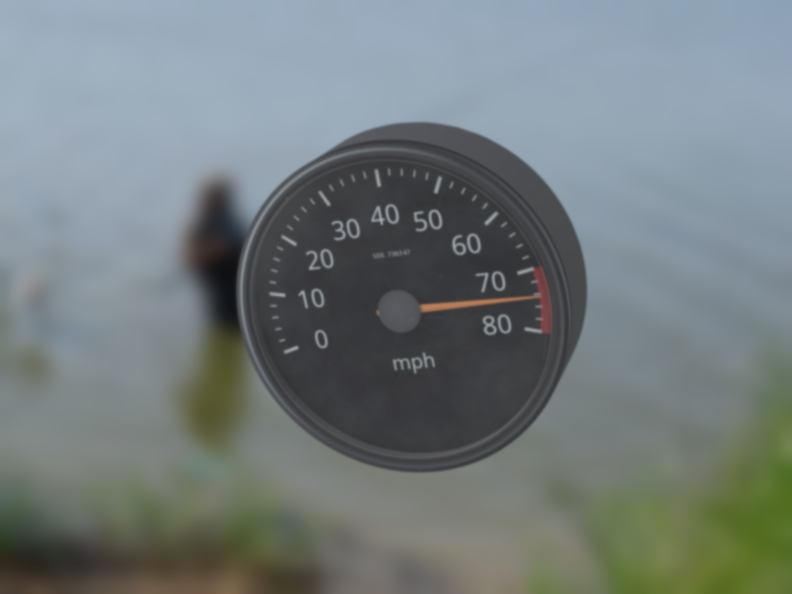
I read 74,mph
